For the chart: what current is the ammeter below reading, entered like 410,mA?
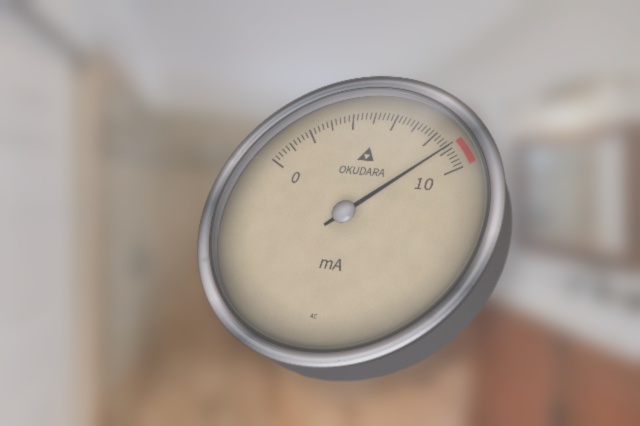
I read 9,mA
